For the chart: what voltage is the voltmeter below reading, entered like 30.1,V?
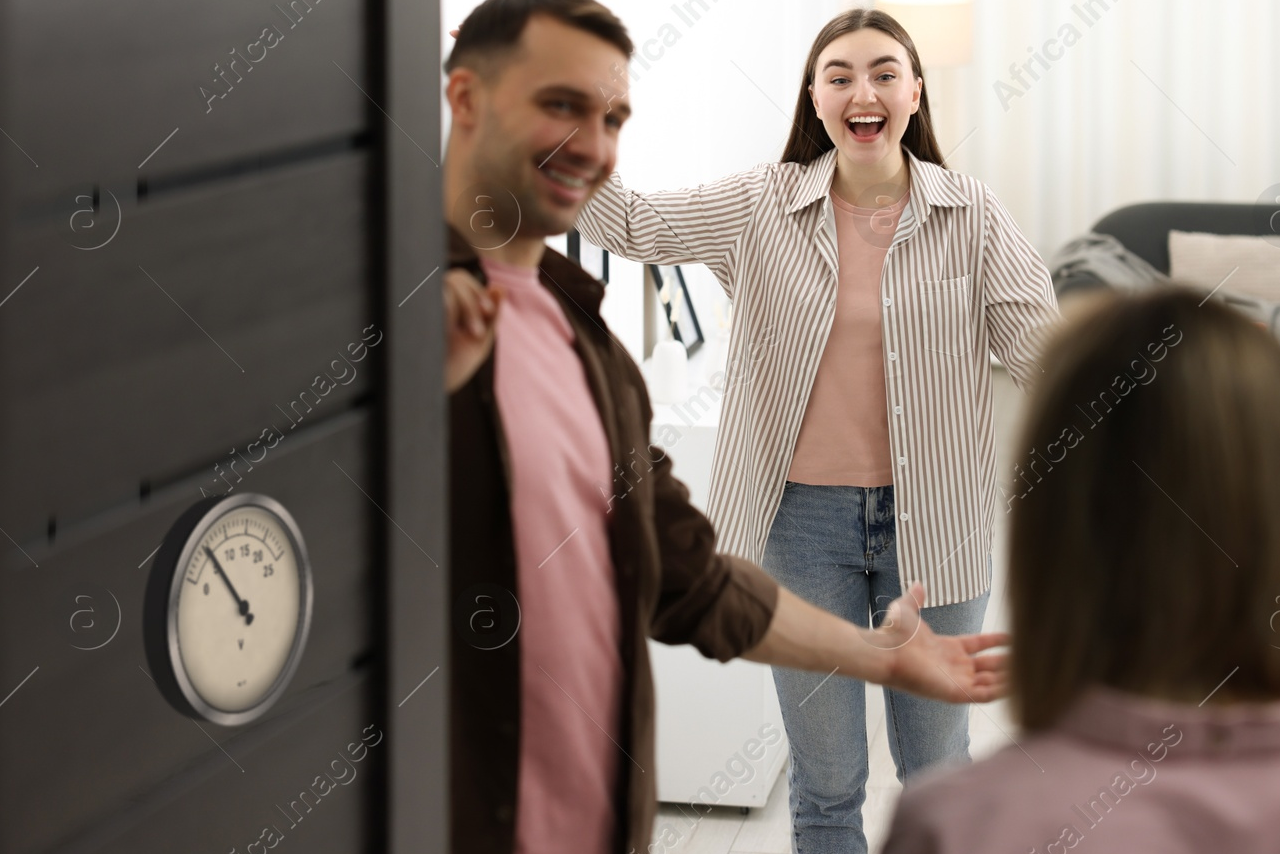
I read 5,V
